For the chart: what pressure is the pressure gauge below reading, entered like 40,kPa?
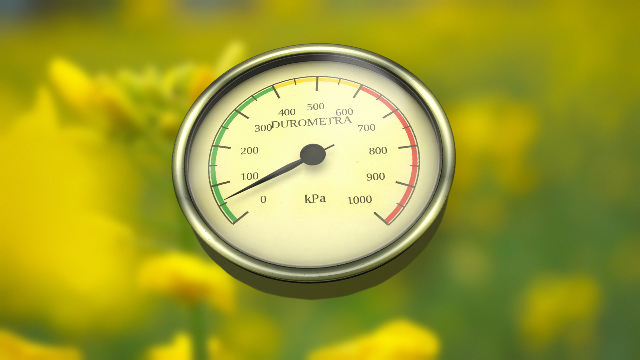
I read 50,kPa
